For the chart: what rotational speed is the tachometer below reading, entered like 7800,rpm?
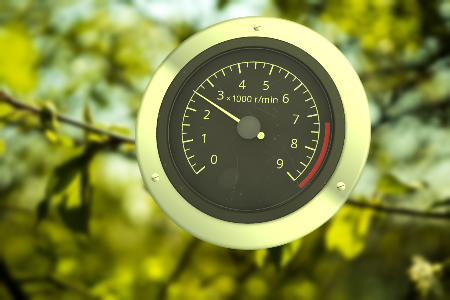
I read 2500,rpm
